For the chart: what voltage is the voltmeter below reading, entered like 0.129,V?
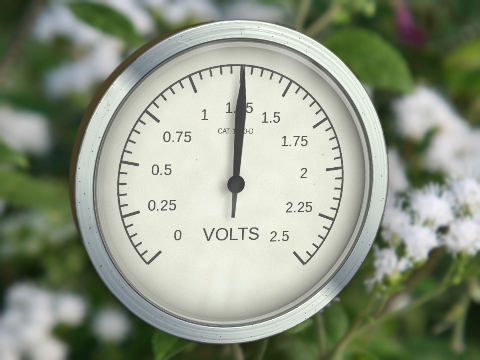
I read 1.25,V
